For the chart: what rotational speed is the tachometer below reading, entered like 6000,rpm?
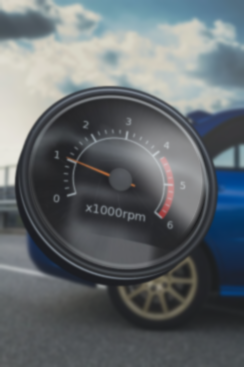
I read 1000,rpm
